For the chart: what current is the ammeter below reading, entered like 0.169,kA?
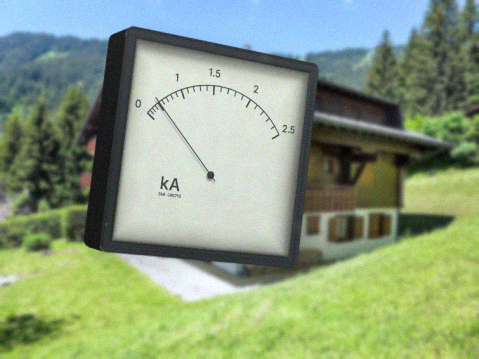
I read 0.5,kA
